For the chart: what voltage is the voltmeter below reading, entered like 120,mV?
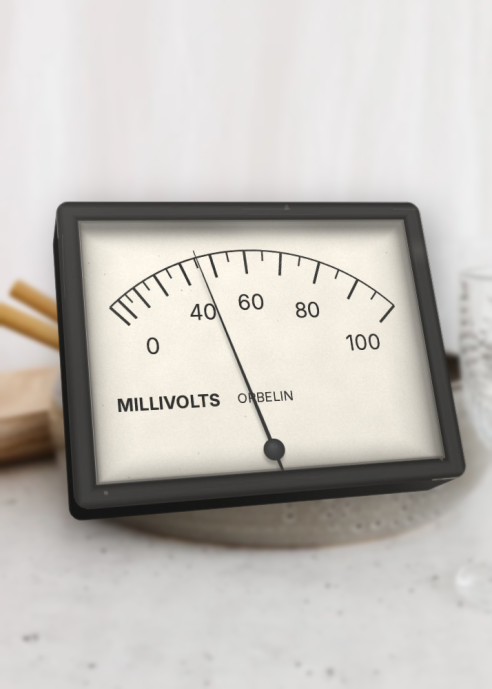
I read 45,mV
